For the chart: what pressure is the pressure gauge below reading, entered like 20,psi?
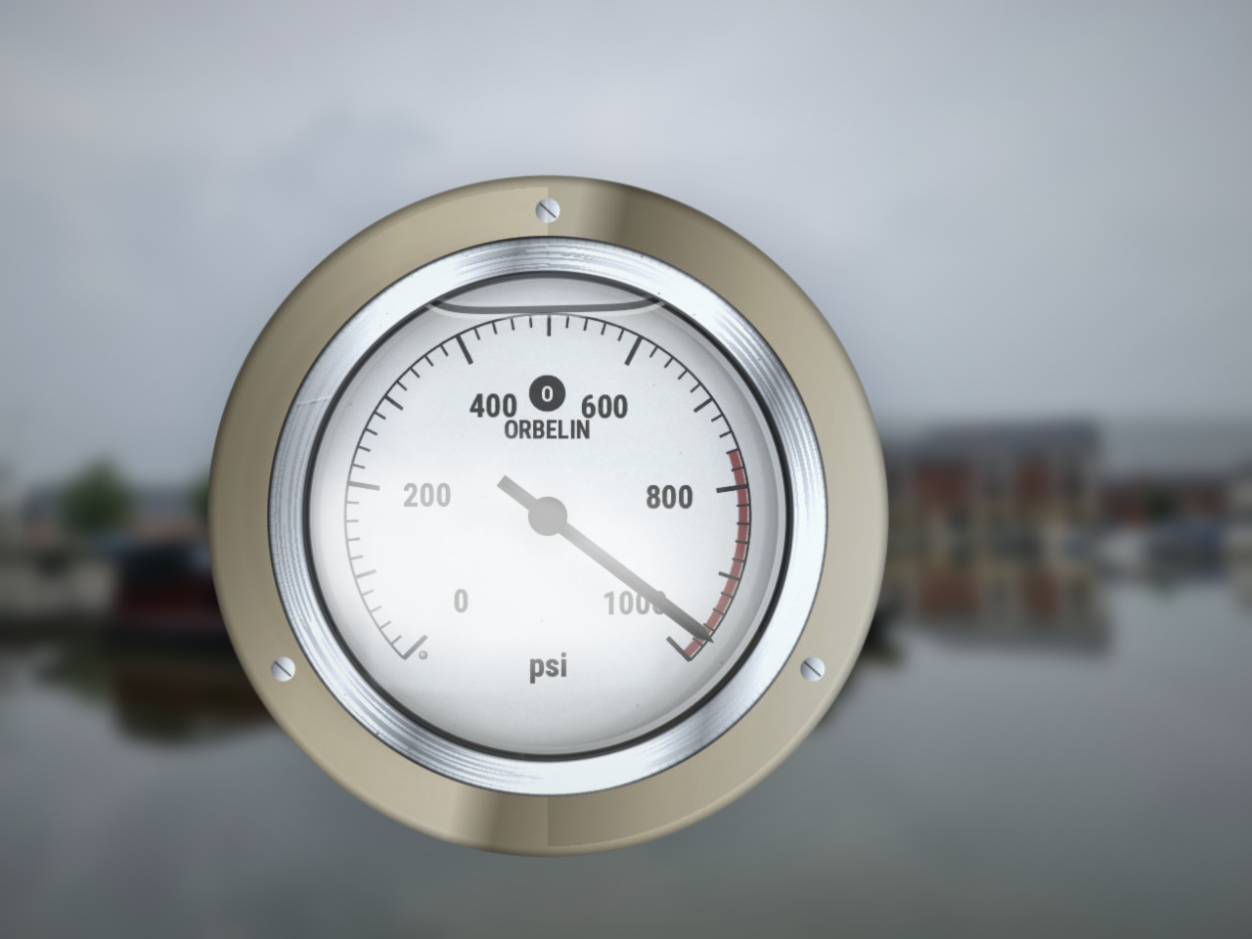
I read 970,psi
